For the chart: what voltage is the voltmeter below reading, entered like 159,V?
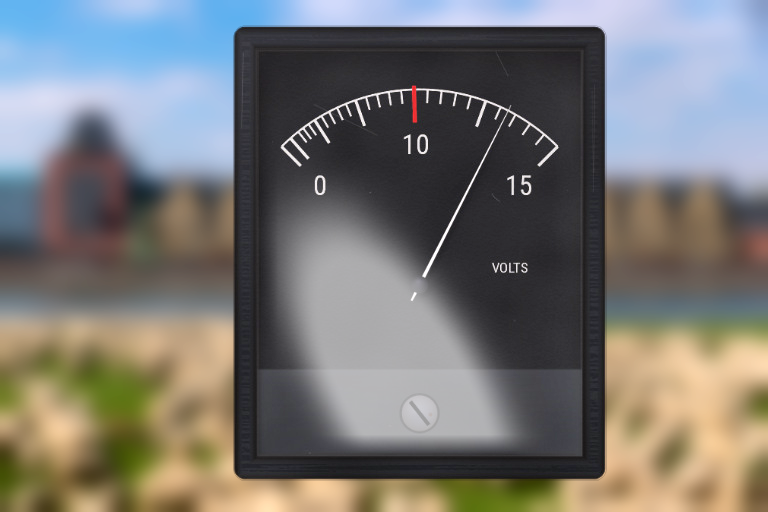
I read 13.25,V
